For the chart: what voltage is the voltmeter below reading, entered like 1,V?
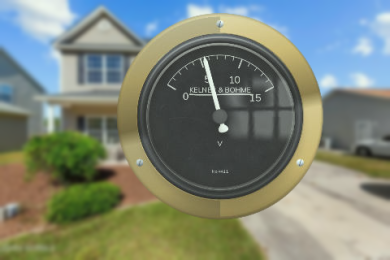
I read 5.5,V
